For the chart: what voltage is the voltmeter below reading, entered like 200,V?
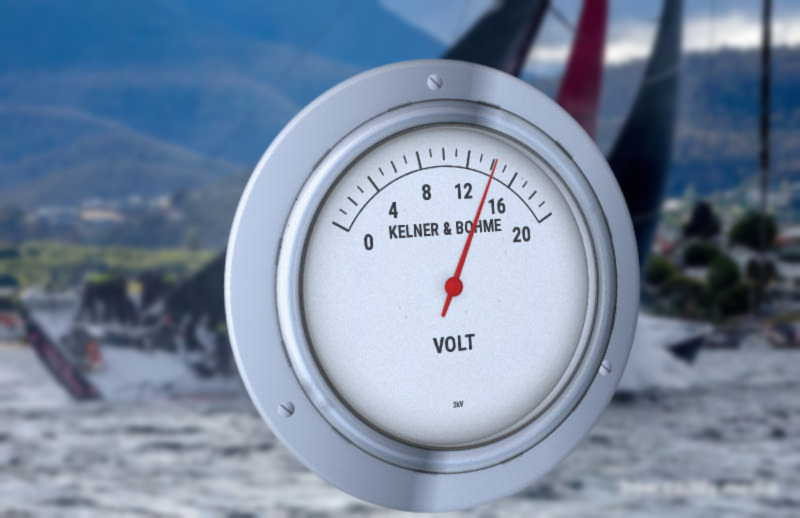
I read 14,V
